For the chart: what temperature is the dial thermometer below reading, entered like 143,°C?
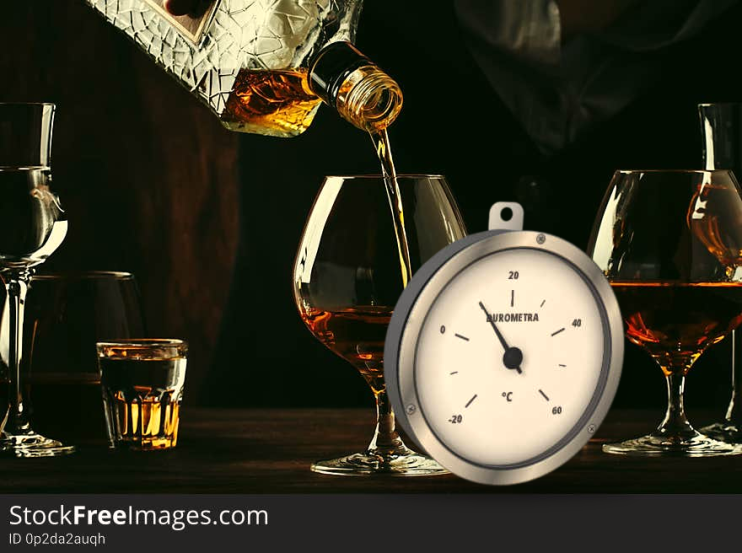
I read 10,°C
